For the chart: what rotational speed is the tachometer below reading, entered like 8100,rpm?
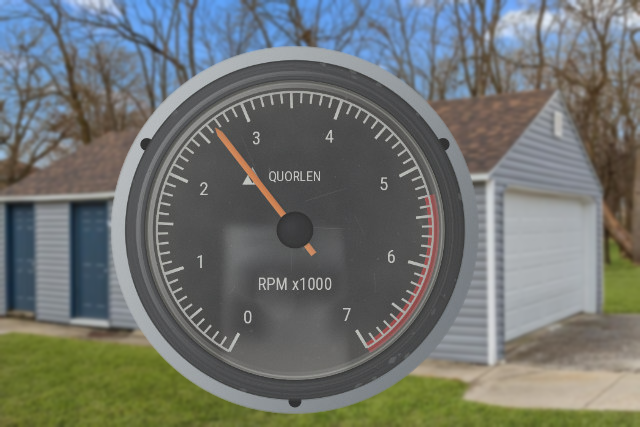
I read 2650,rpm
